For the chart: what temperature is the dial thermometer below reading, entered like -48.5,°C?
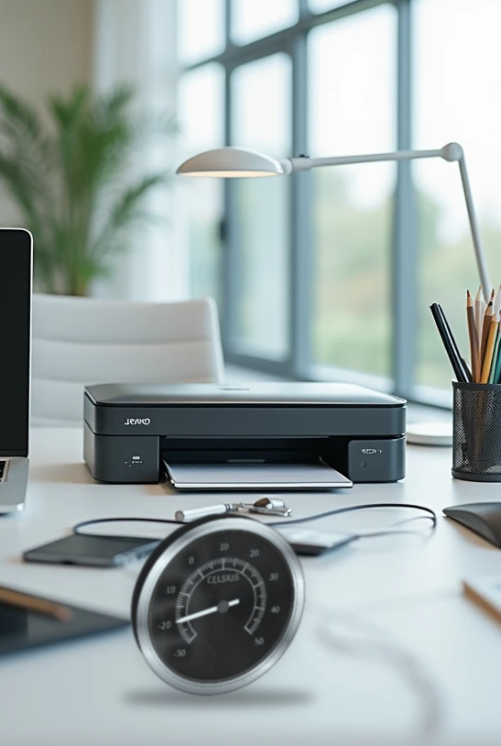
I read -20,°C
